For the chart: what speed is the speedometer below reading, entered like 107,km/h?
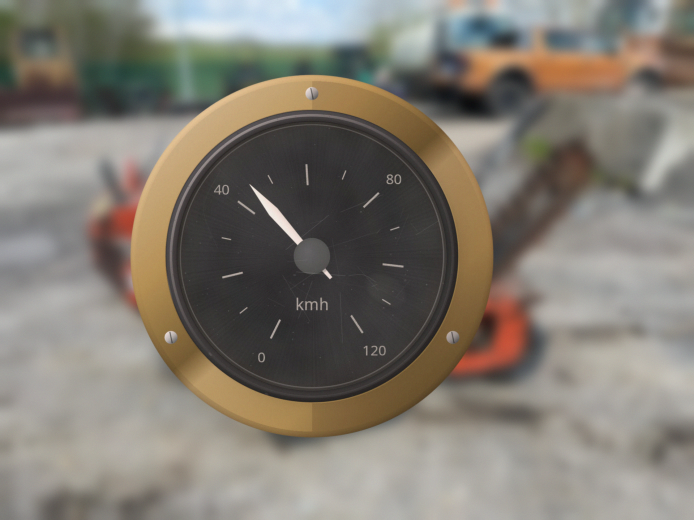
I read 45,km/h
